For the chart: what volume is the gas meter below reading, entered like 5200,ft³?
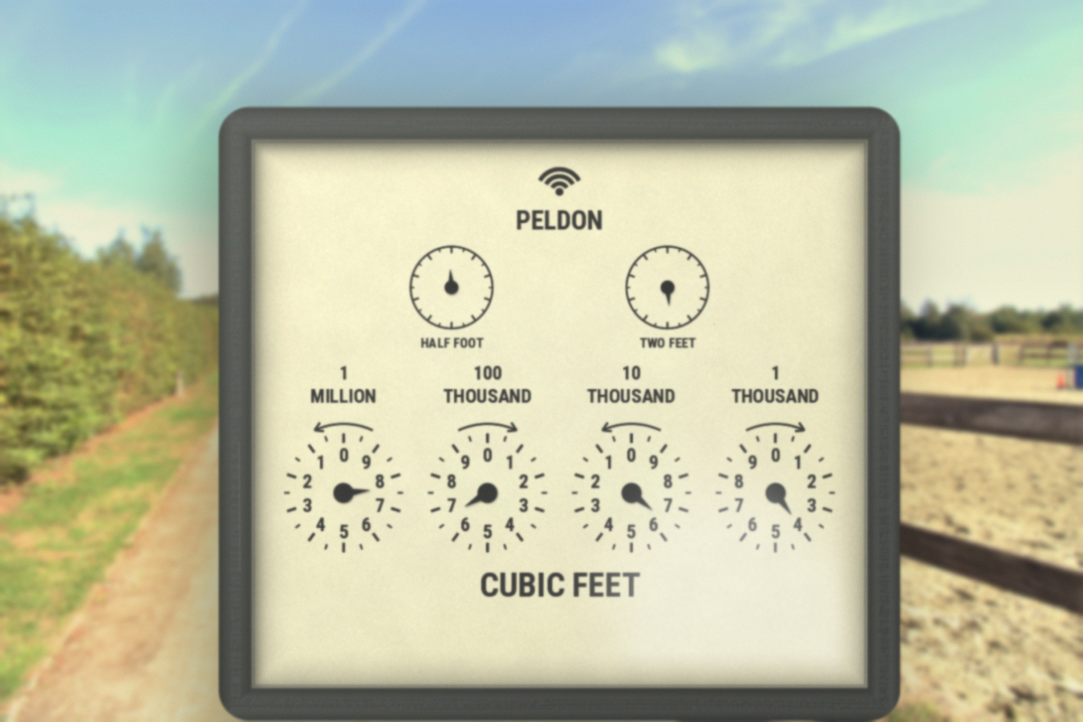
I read 766400,ft³
